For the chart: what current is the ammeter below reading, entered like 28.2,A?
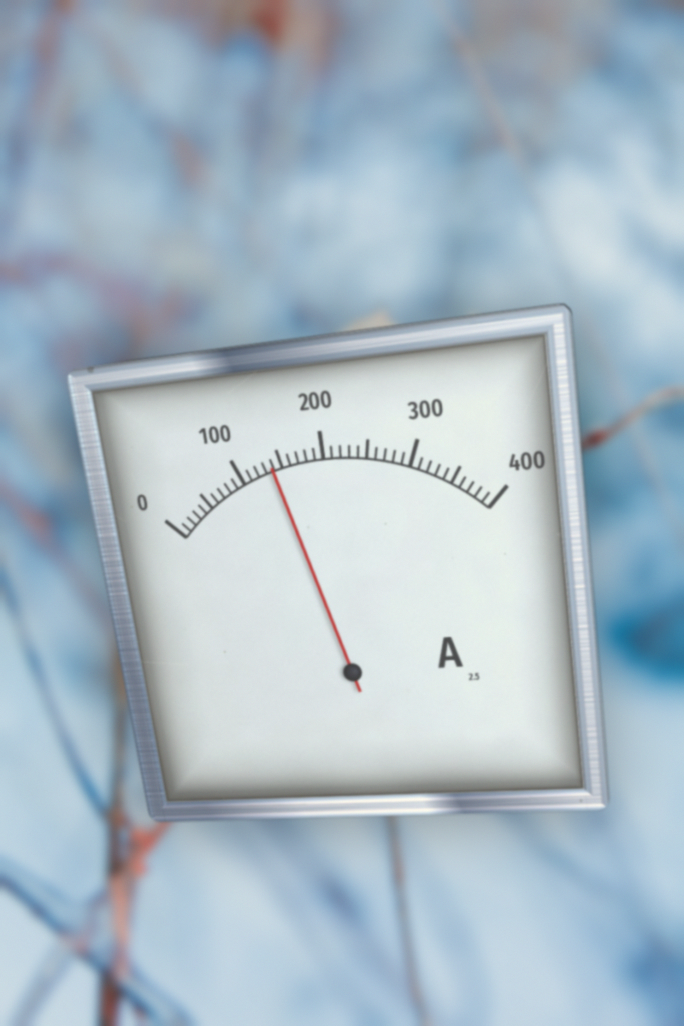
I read 140,A
